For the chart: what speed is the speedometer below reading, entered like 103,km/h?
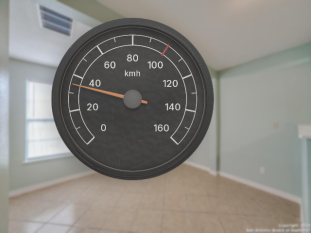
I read 35,km/h
